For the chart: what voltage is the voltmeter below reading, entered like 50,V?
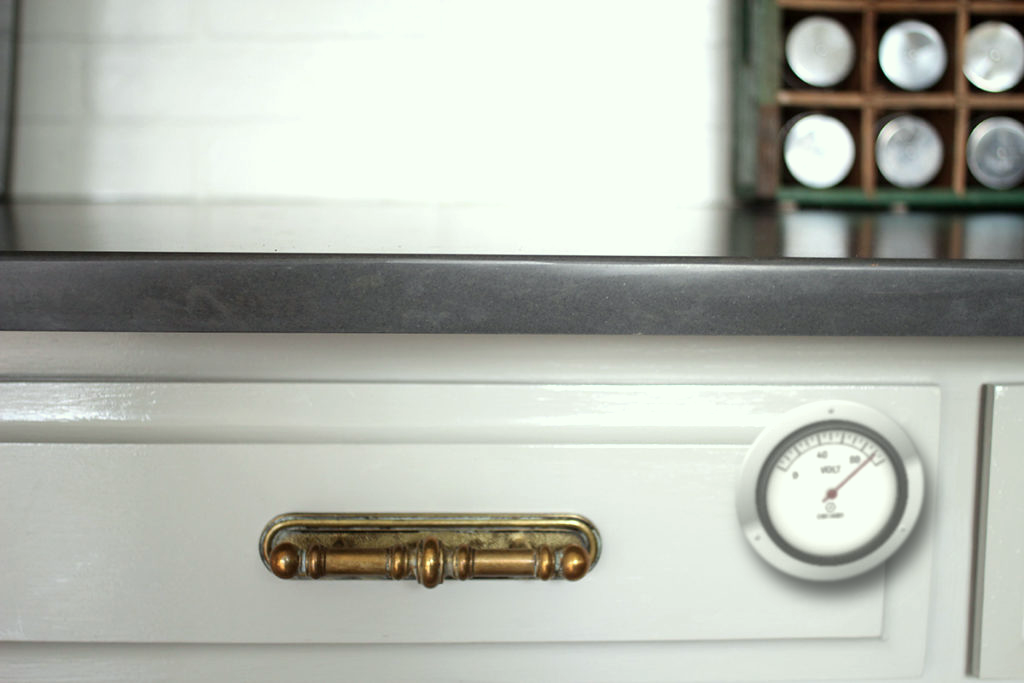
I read 90,V
